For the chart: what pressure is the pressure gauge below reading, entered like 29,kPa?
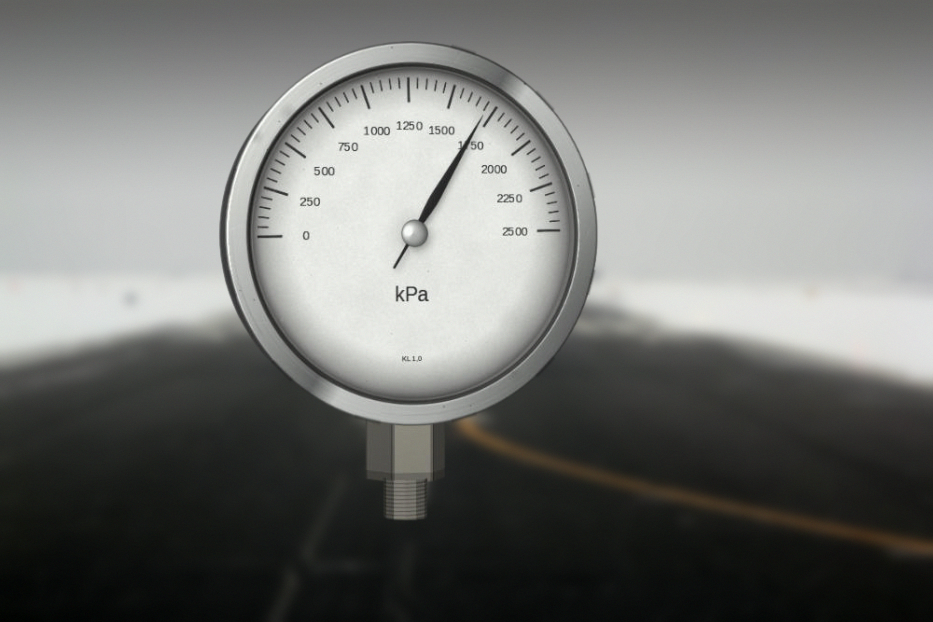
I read 1700,kPa
